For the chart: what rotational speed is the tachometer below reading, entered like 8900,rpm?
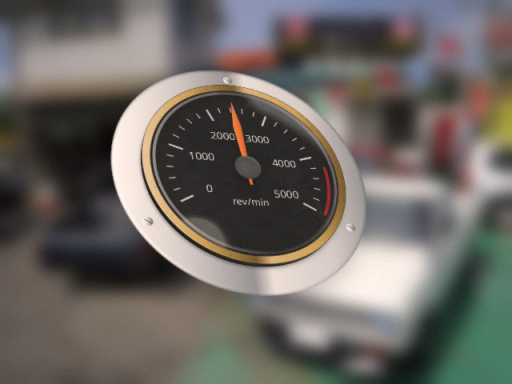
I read 2400,rpm
